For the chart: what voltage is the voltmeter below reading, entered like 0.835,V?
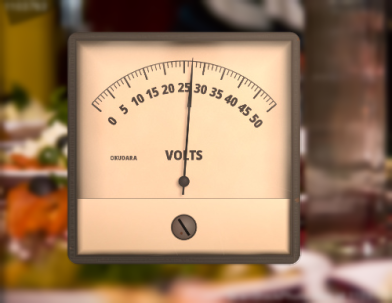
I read 27,V
